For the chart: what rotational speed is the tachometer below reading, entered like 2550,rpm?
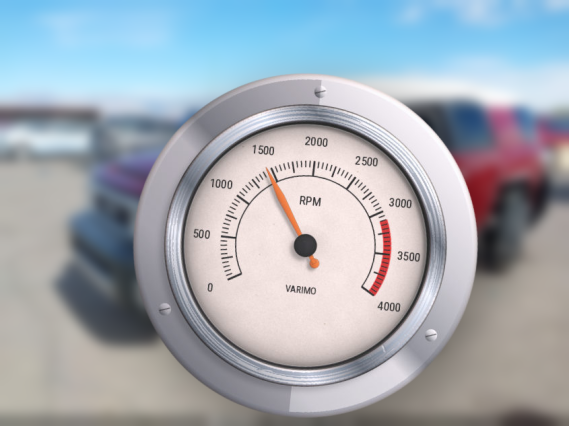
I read 1450,rpm
